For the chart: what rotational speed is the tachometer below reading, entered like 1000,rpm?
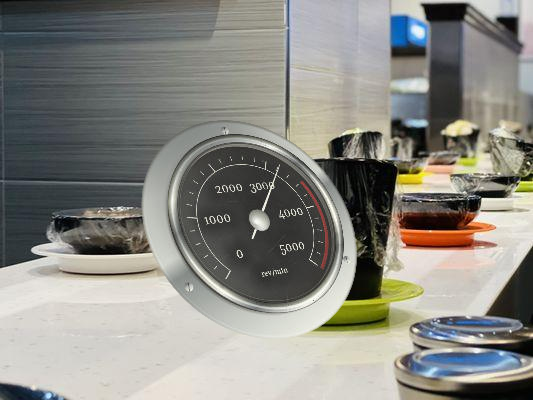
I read 3200,rpm
